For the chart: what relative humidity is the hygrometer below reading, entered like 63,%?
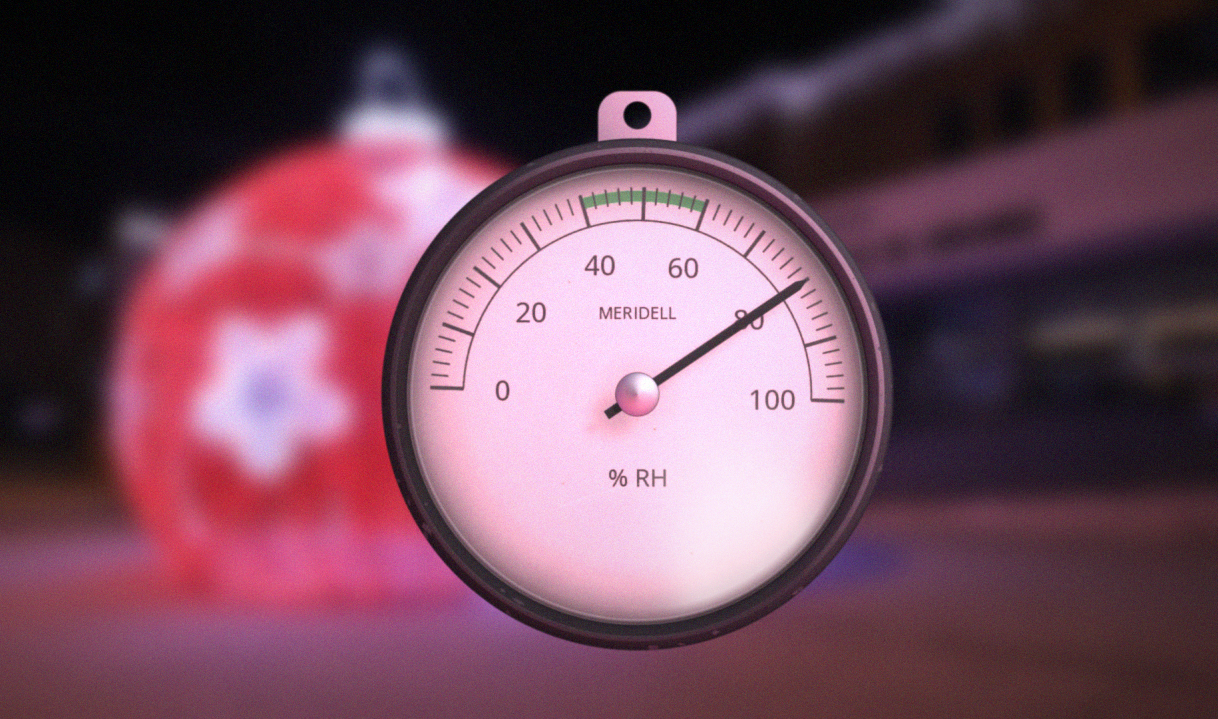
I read 80,%
